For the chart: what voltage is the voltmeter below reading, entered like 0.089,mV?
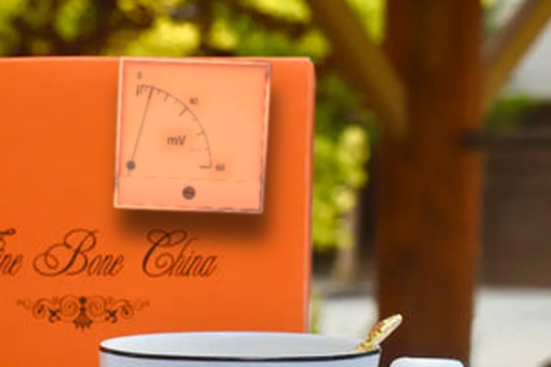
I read 20,mV
